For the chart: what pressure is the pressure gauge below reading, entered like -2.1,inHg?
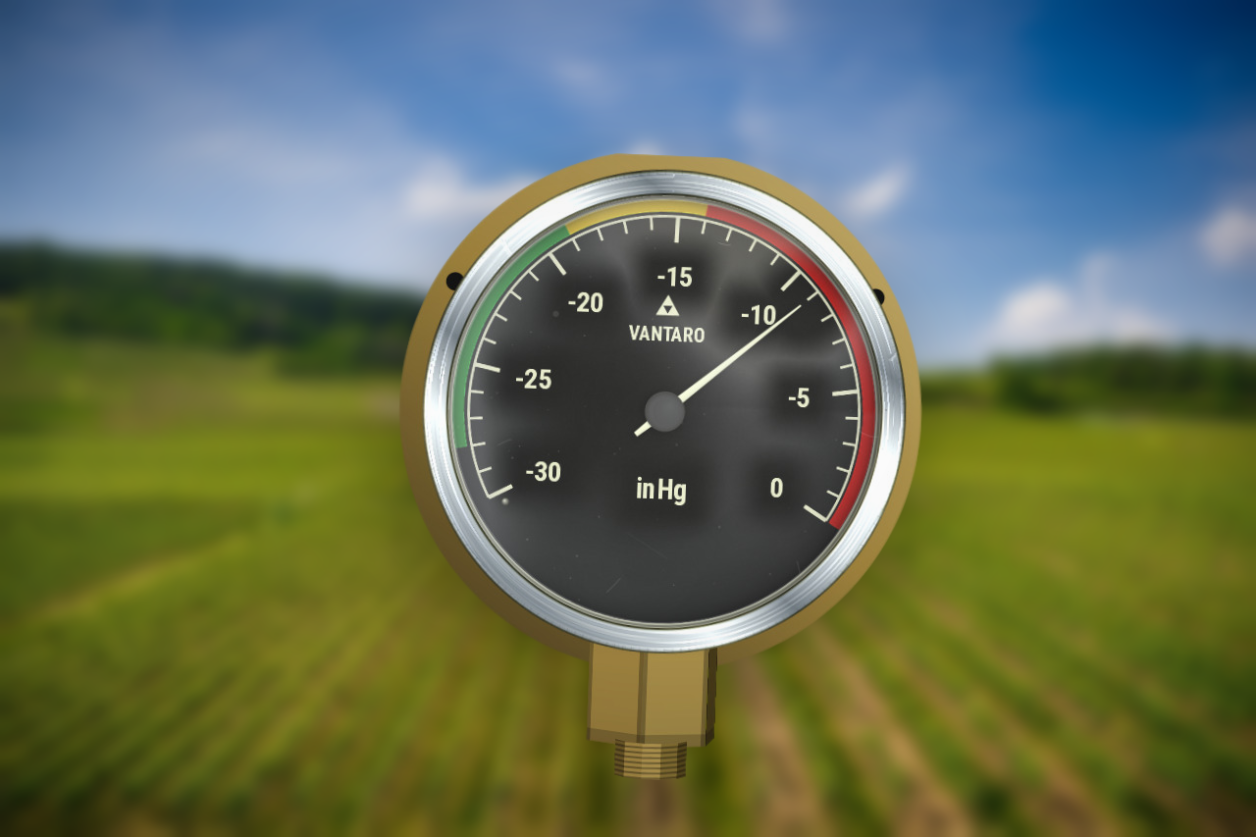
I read -9,inHg
